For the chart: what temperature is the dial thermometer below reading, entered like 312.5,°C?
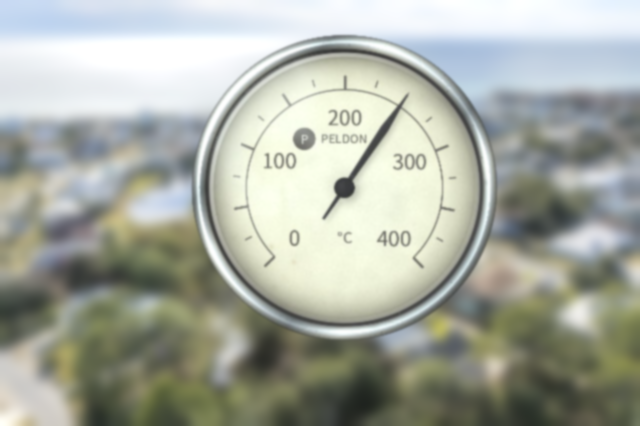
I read 250,°C
